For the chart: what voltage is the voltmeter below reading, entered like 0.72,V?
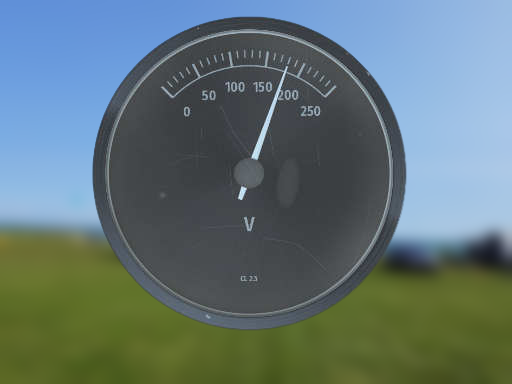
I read 180,V
